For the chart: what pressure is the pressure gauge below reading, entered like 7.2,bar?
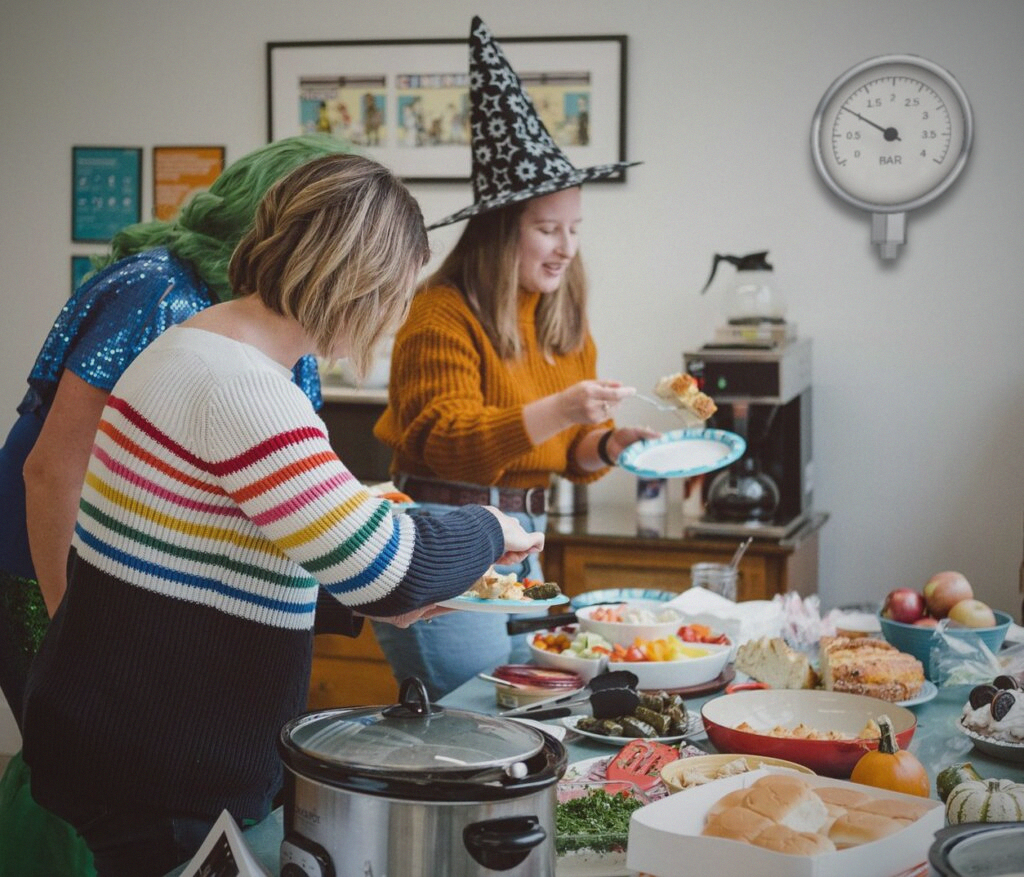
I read 1,bar
